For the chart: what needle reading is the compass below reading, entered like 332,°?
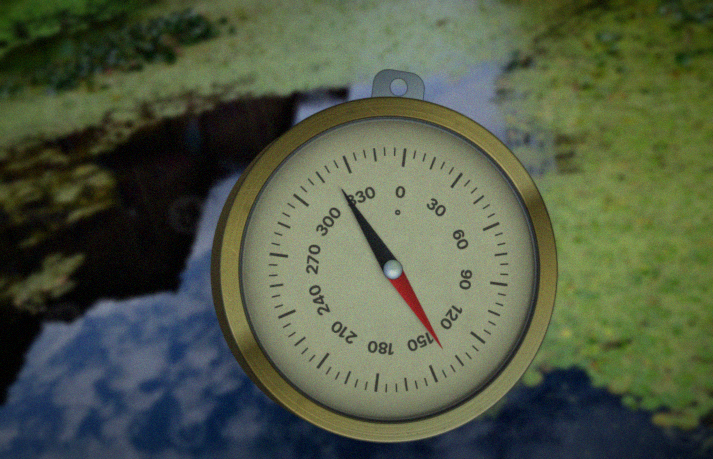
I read 140,°
